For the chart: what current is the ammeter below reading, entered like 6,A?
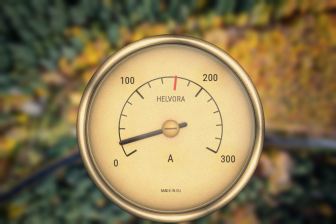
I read 20,A
